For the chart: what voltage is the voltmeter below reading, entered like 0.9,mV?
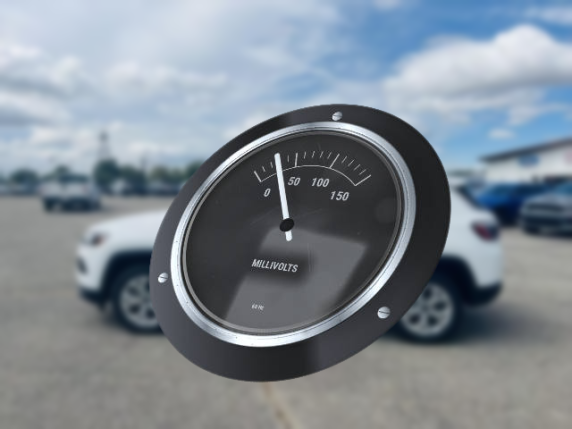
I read 30,mV
